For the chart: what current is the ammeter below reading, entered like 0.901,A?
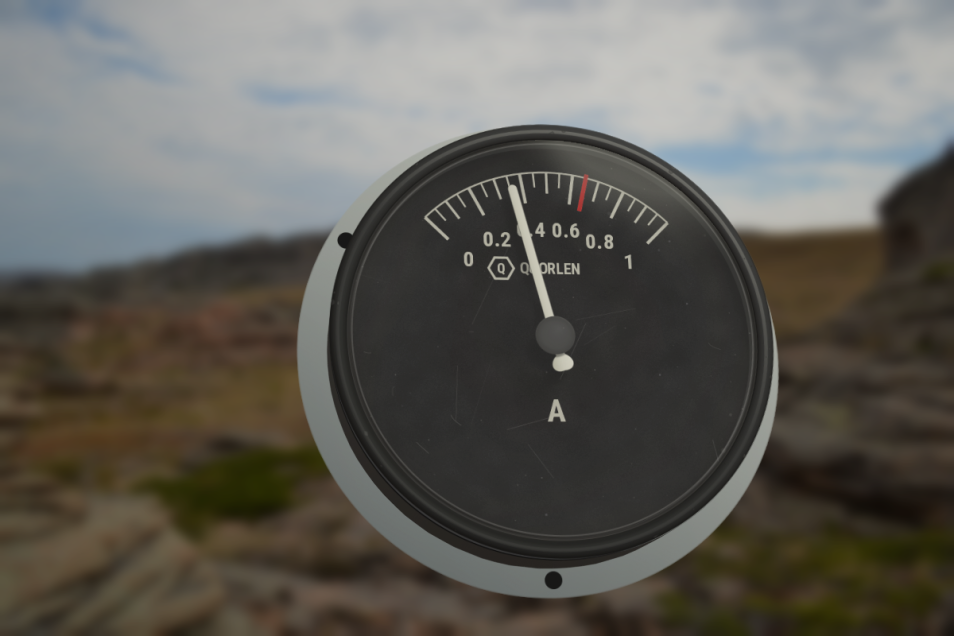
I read 0.35,A
